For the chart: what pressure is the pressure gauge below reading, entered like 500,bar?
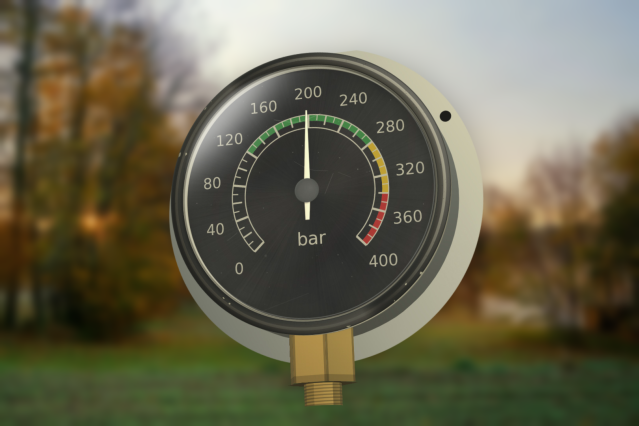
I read 200,bar
